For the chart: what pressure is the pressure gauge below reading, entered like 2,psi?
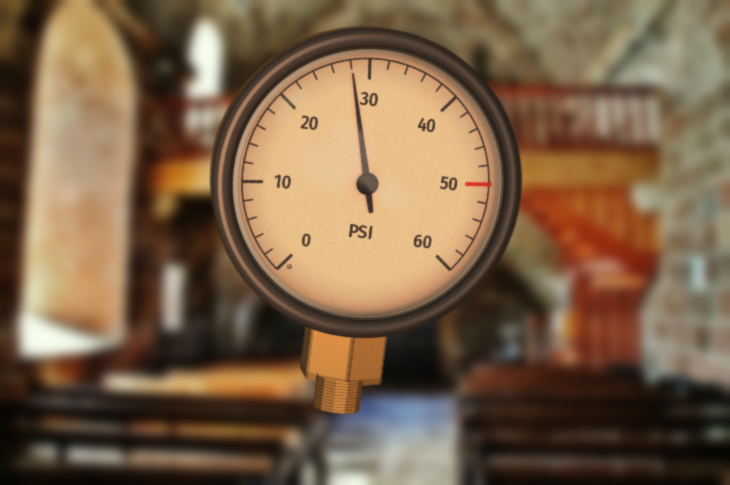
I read 28,psi
